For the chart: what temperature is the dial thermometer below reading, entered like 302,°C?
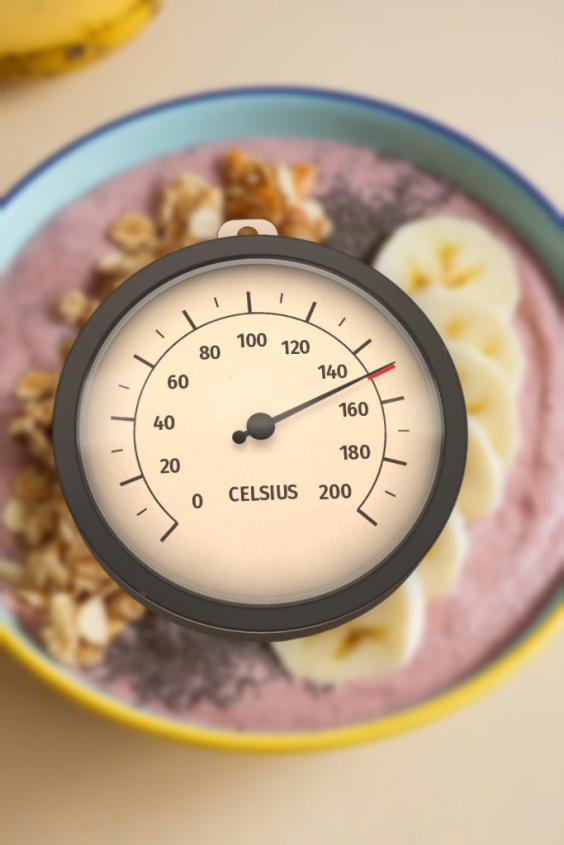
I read 150,°C
